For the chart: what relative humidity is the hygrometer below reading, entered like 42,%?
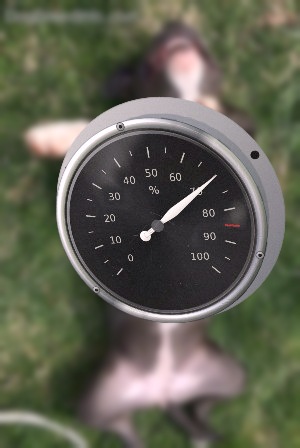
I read 70,%
